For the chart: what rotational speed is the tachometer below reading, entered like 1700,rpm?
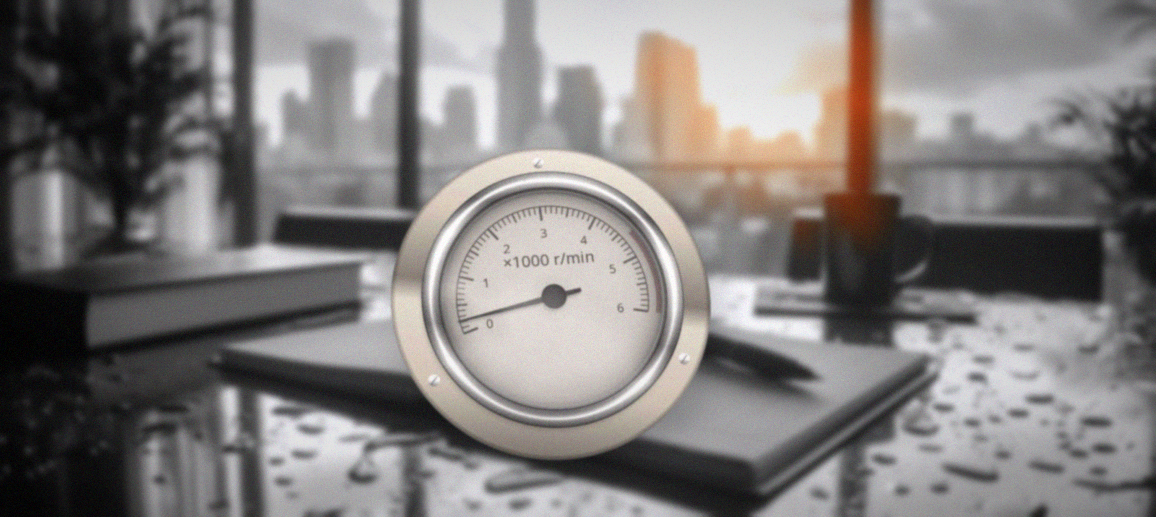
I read 200,rpm
